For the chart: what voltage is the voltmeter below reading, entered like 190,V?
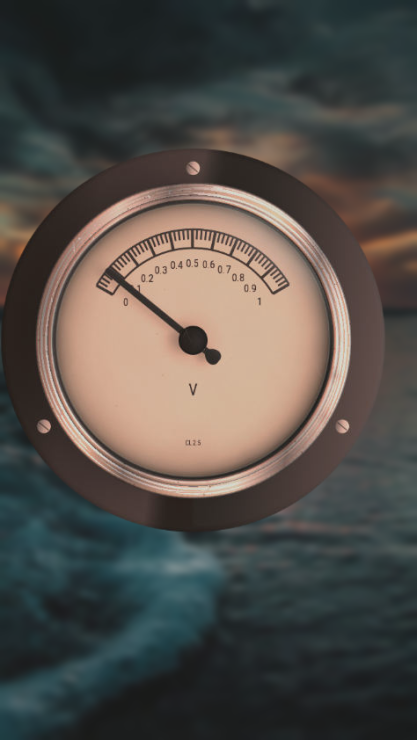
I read 0.08,V
